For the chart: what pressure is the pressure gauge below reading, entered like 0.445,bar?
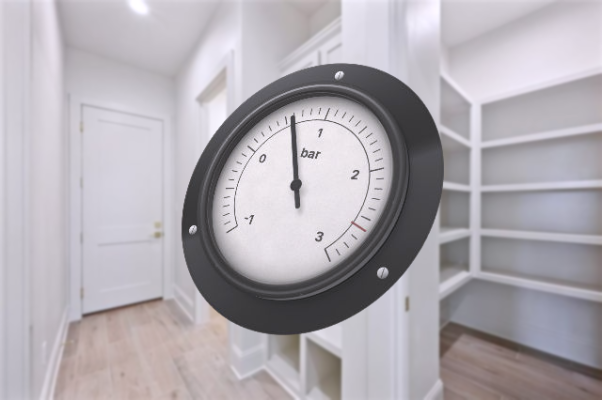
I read 0.6,bar
